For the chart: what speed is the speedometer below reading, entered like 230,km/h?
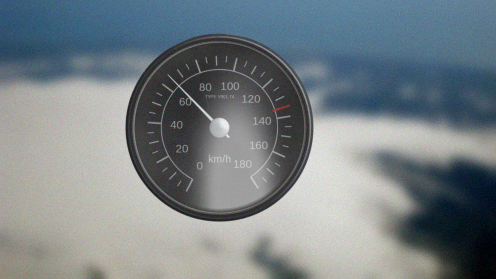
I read 65,km/h
